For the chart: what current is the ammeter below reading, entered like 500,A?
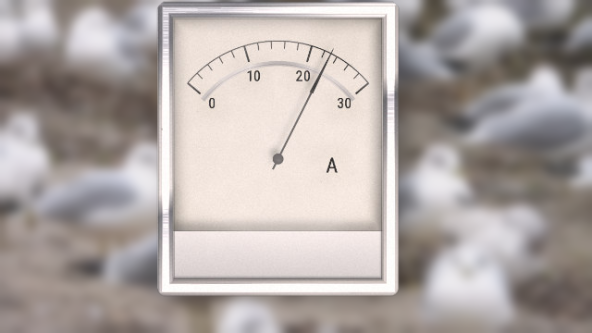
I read 23,A
